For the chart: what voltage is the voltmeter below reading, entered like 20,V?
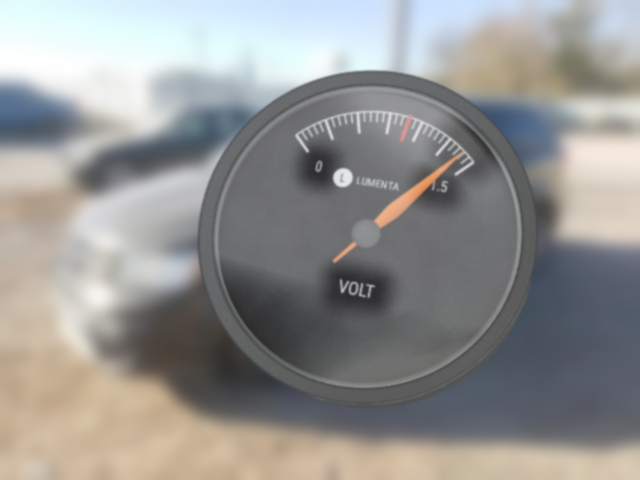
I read 1.4,V
